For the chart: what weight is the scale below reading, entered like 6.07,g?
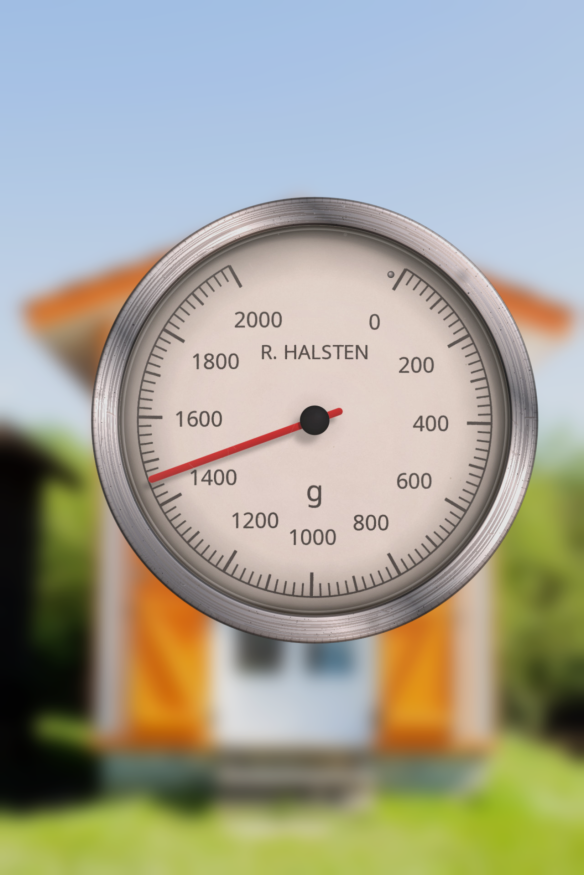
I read 1460,g
